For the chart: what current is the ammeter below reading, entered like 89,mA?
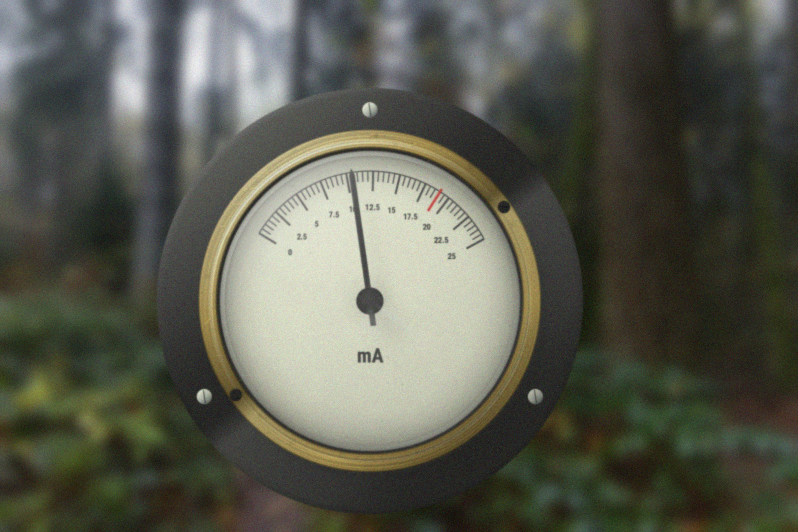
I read 10.5,mA
